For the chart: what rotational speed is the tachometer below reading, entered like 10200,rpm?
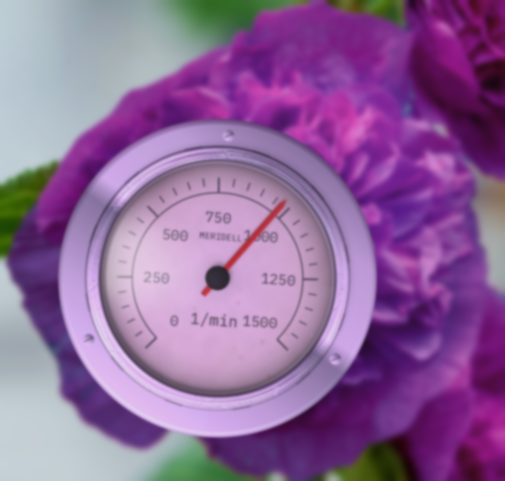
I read 975,rpm
